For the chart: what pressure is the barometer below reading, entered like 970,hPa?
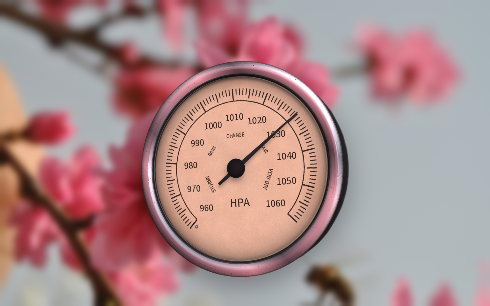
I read 1030,hPa
